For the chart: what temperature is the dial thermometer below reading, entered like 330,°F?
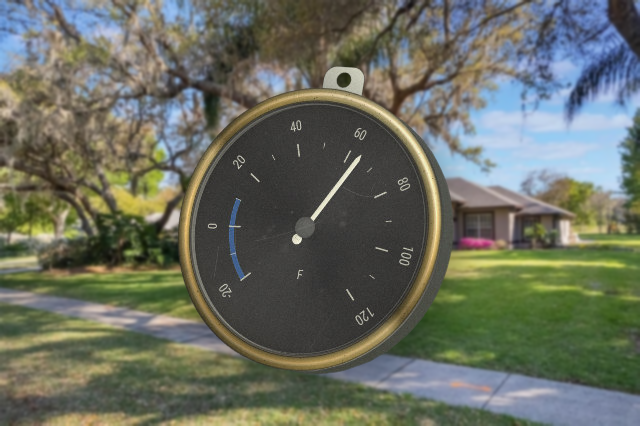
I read 65,°F
